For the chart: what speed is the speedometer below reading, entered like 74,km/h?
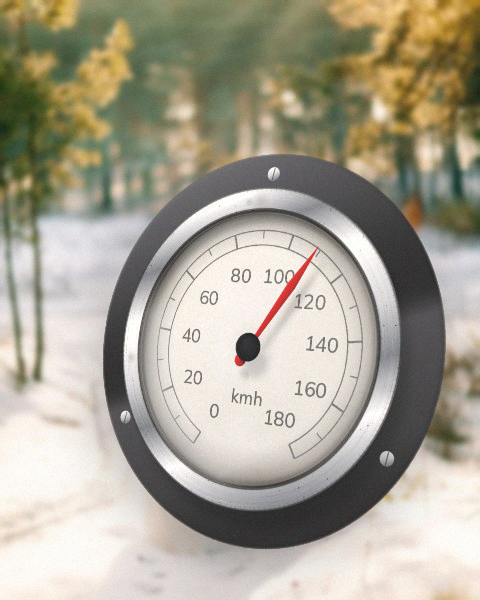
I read 110,km/h
